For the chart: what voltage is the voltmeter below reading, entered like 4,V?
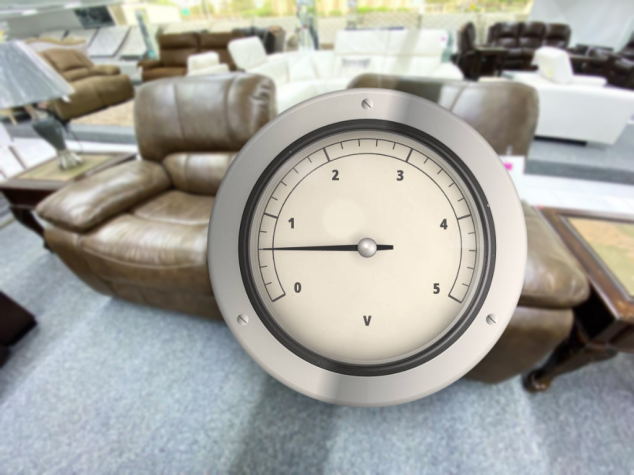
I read 0.6,V
